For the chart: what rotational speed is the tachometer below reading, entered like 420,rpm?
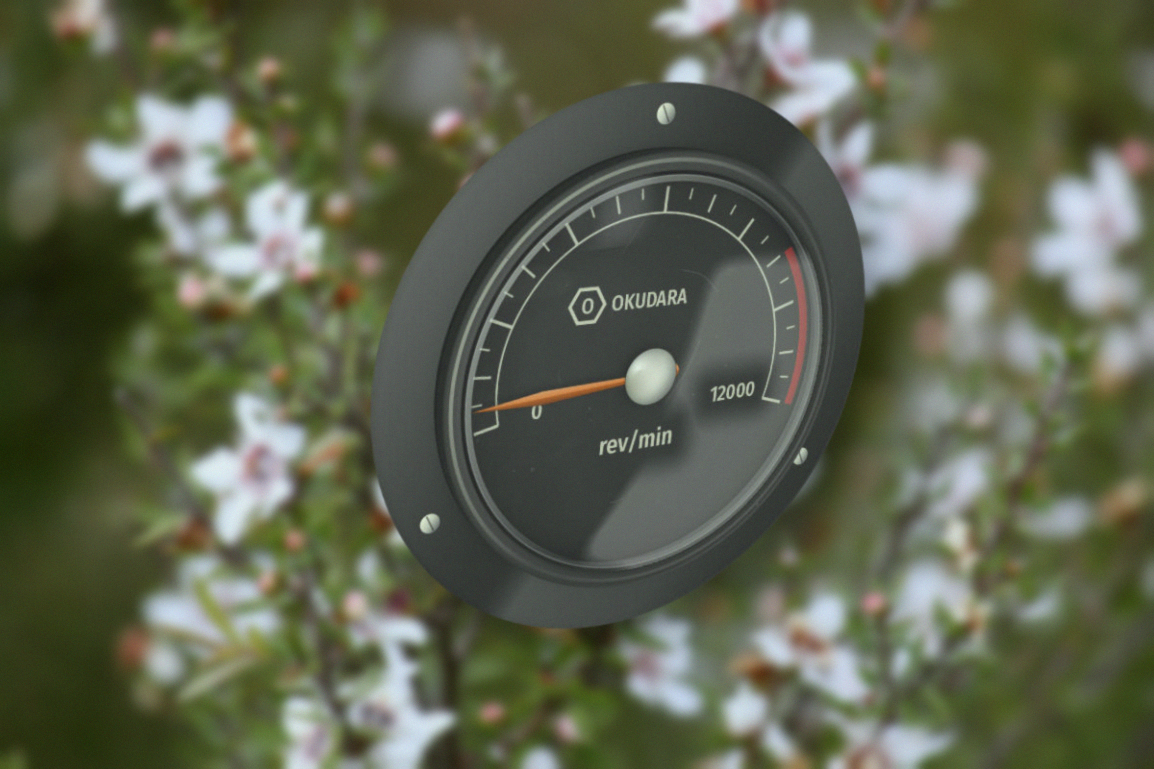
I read 500,rpm
